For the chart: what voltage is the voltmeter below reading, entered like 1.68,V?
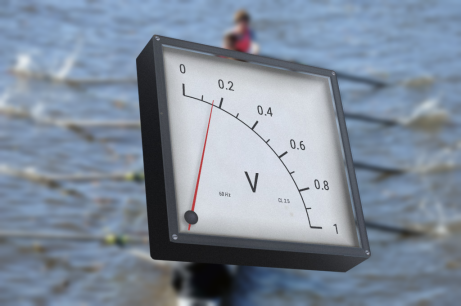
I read 0.15,V
